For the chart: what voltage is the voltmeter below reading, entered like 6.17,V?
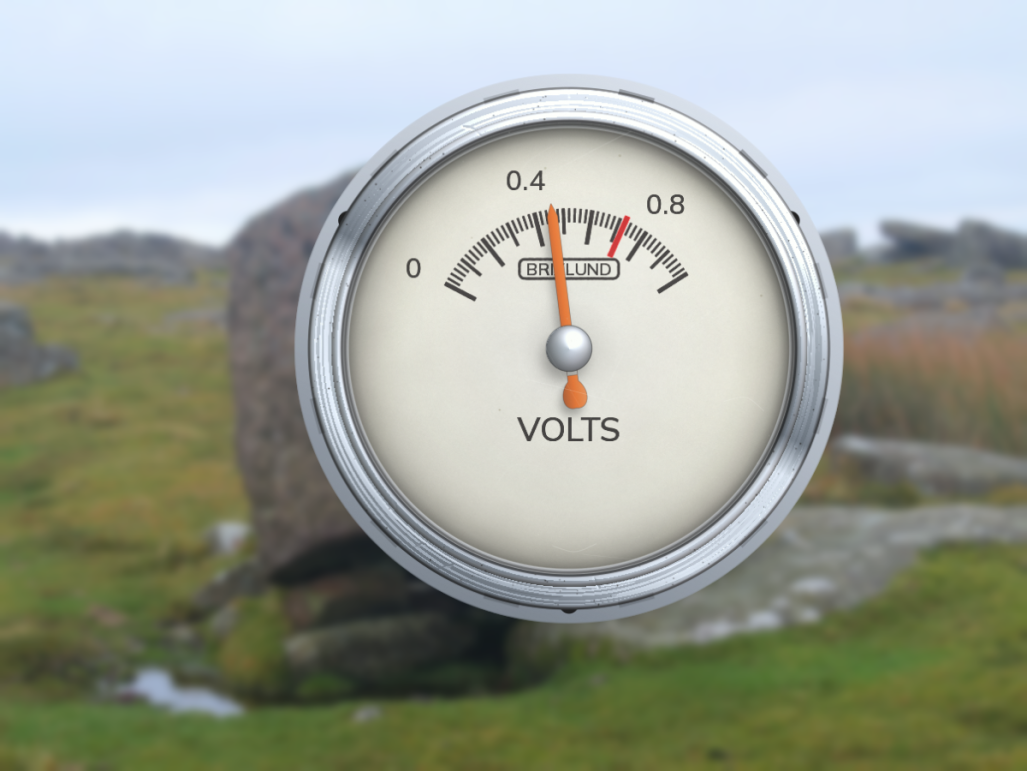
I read 0.46,V
